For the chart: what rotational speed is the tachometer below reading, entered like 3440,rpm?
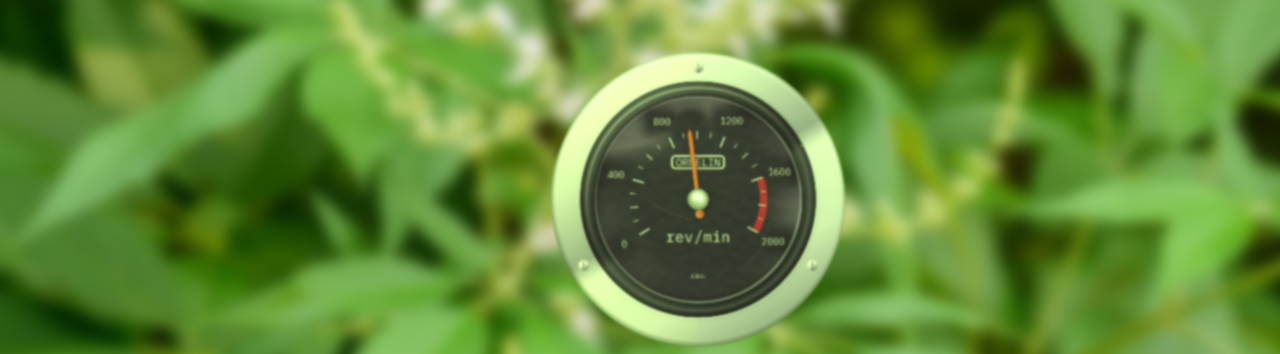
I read 950,rpm
